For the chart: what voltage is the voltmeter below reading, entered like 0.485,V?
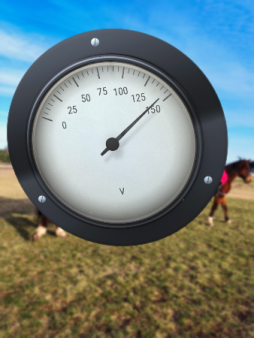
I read 145,V
